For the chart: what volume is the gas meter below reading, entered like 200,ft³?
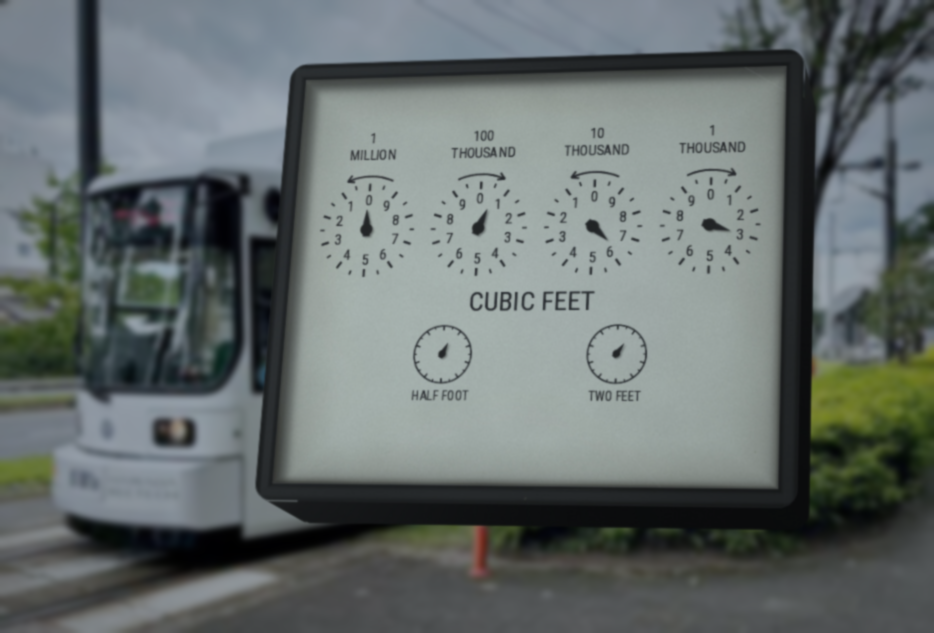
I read 6300,ft³
